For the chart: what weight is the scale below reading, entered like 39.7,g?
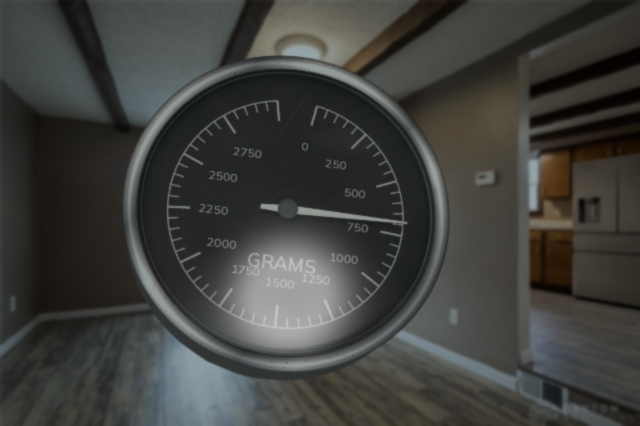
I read 700,g
